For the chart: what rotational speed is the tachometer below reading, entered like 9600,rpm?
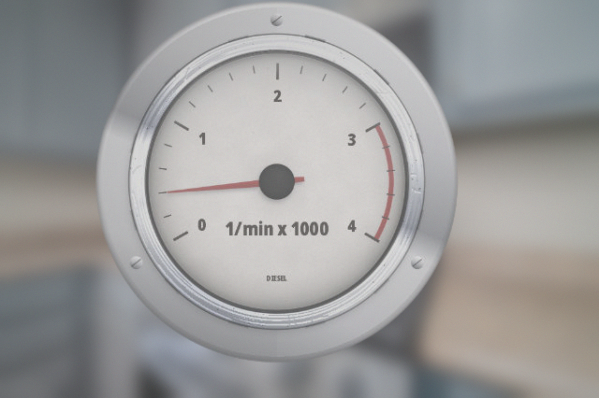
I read 400,rpm
